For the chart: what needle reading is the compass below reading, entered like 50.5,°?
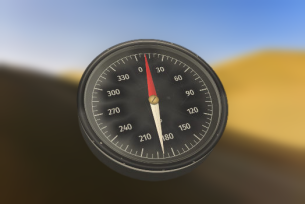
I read 10,°
